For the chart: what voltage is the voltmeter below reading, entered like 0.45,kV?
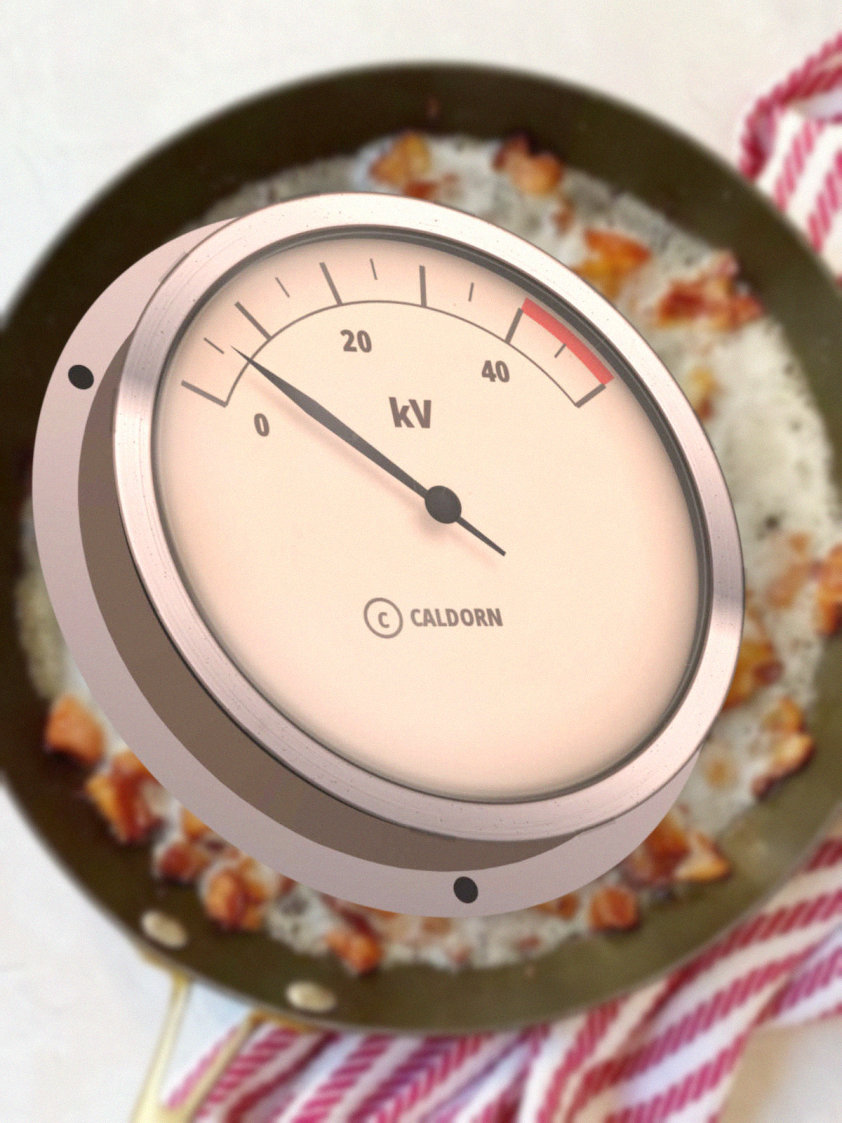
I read 5,kV
